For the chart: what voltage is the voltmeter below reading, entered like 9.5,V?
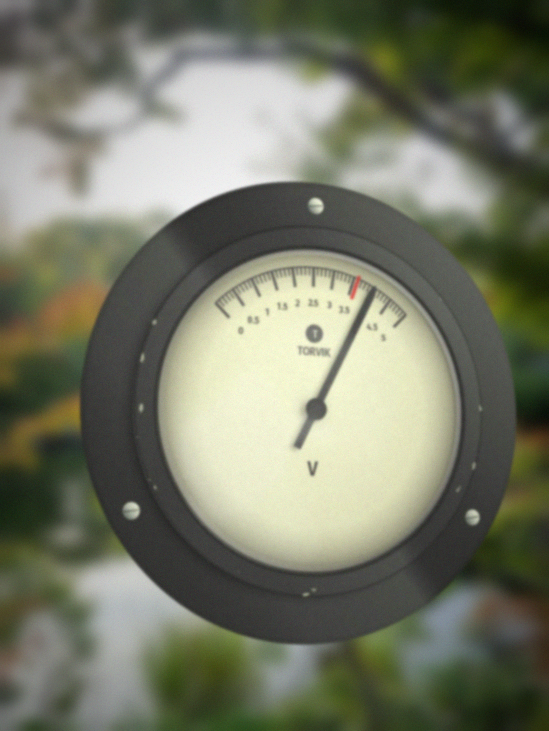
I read 4,V
